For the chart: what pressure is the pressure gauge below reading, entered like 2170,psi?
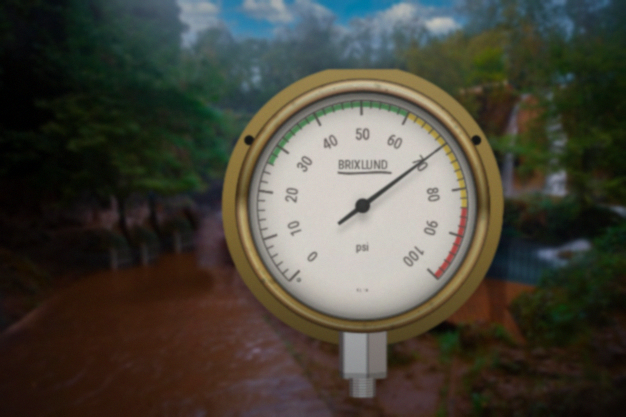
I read 70,psi
